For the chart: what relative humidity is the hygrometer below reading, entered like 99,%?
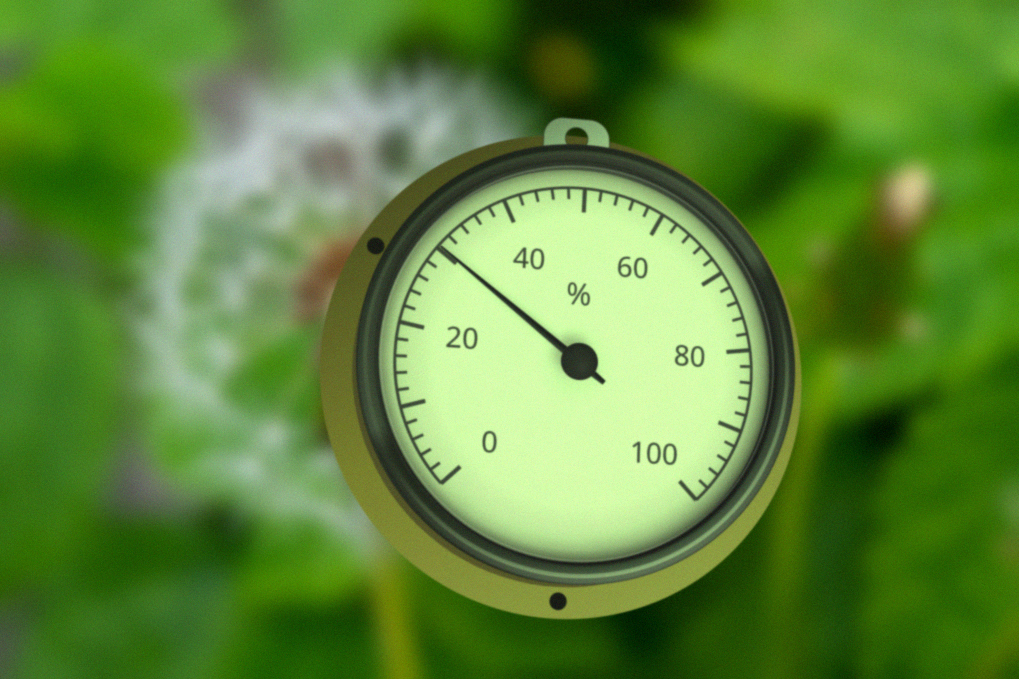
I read 30,%
